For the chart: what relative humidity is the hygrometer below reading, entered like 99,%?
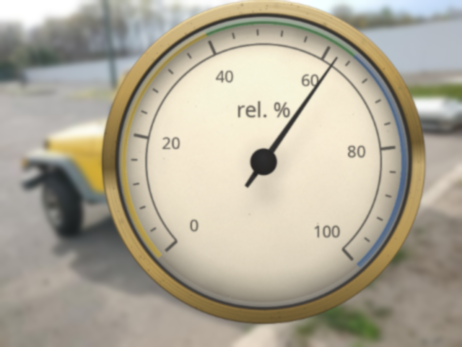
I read 62,%
